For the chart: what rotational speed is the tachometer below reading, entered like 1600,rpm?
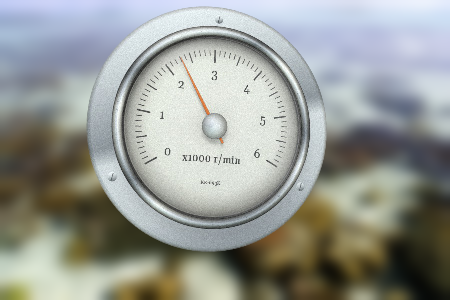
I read 2300,rpm
